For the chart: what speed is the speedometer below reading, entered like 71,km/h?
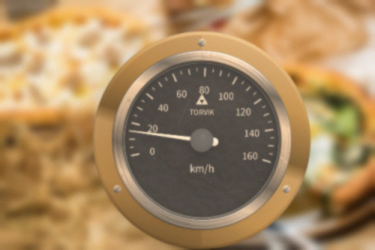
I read 15,km/h
